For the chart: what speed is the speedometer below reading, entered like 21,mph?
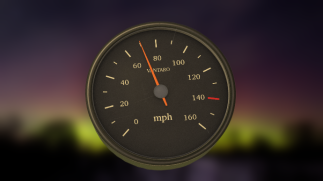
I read 70,mph
